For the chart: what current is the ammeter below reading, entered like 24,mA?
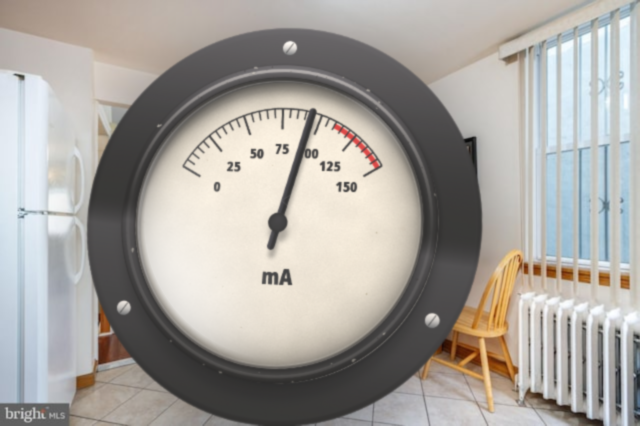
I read 95,mA
